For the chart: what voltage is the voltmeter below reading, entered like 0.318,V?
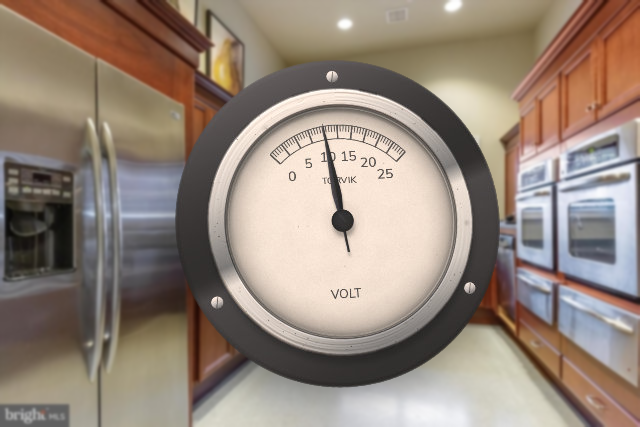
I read 10,V
